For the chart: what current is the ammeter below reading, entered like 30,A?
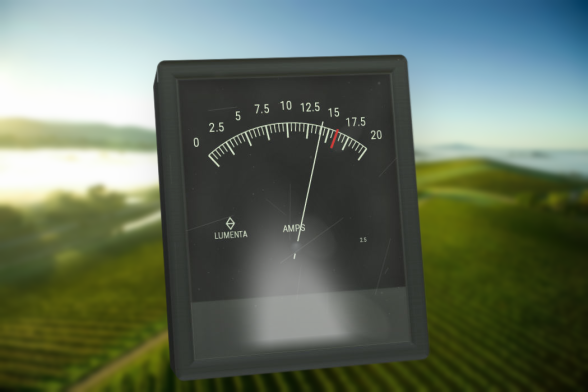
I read 14,A
